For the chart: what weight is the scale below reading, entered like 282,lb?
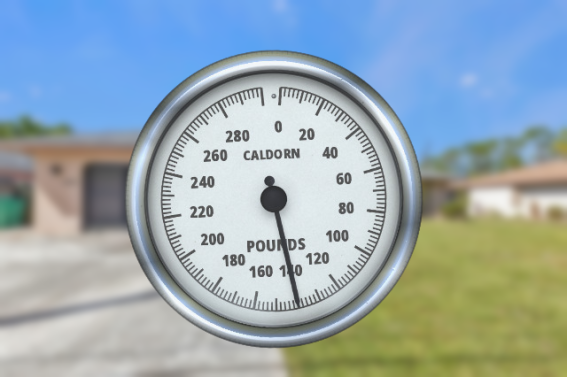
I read 140,lb
